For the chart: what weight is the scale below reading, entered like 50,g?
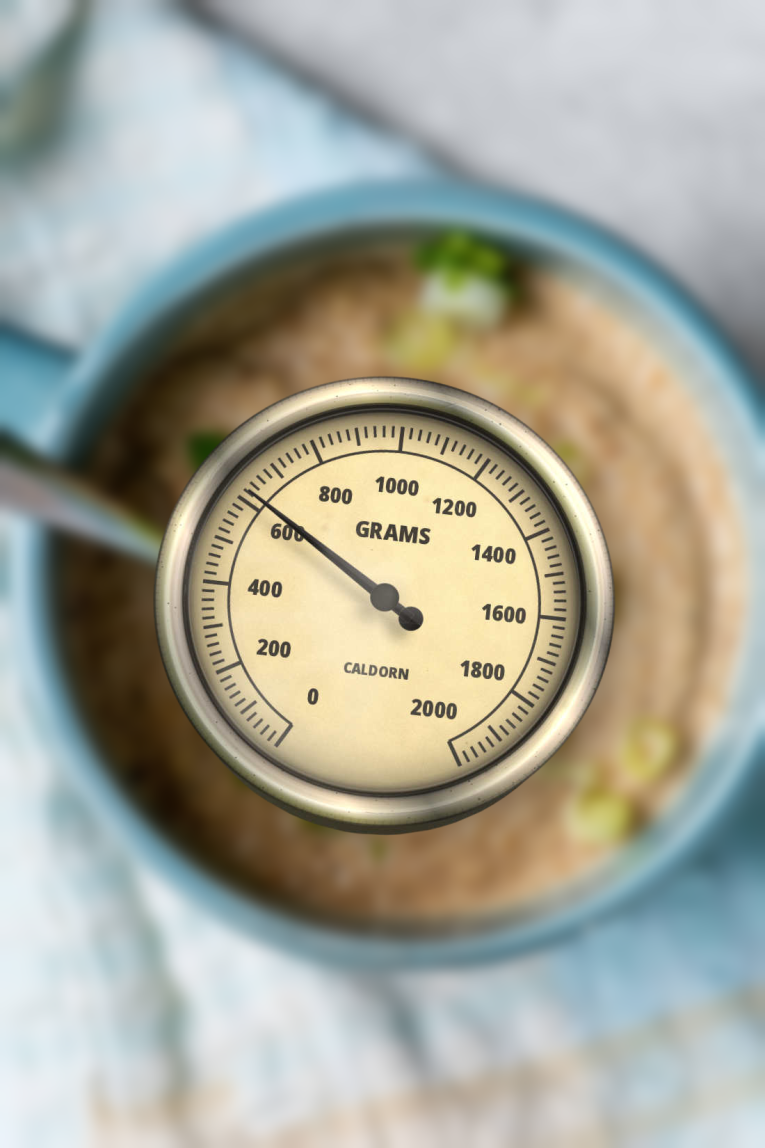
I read 620,g
